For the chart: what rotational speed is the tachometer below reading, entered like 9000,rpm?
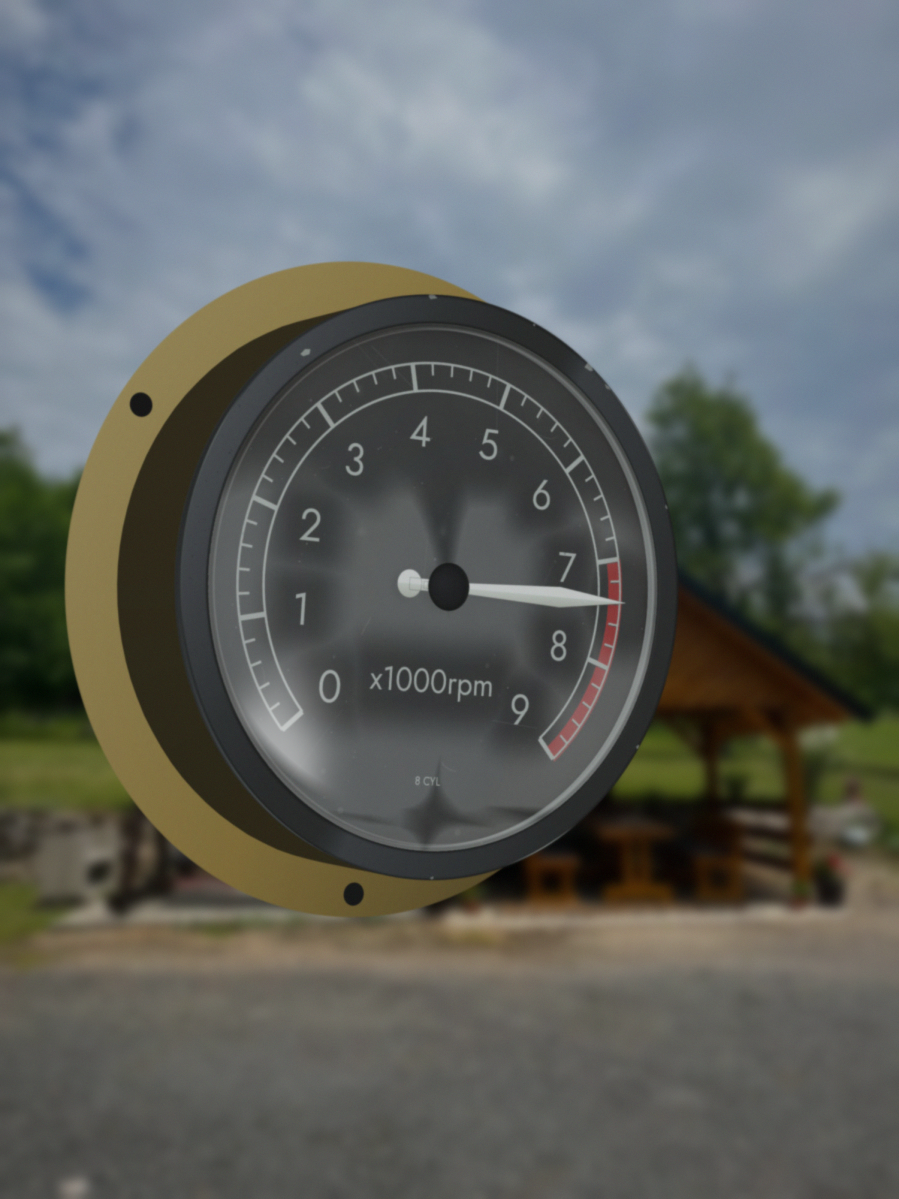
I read 7400,rpm
